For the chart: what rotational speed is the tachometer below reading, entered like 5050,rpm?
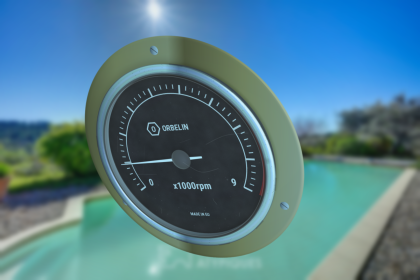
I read 1000,rpm
